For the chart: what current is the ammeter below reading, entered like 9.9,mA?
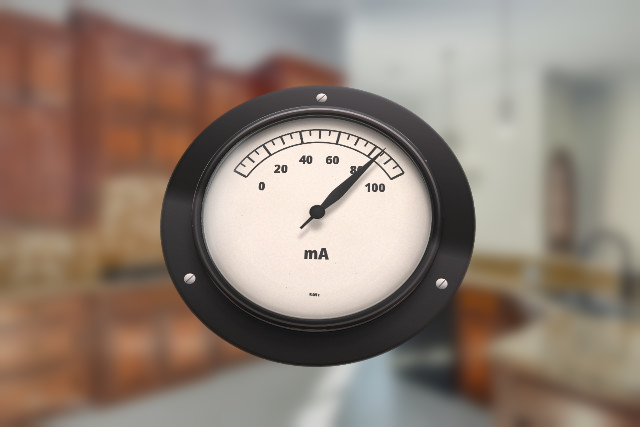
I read 85,mA
